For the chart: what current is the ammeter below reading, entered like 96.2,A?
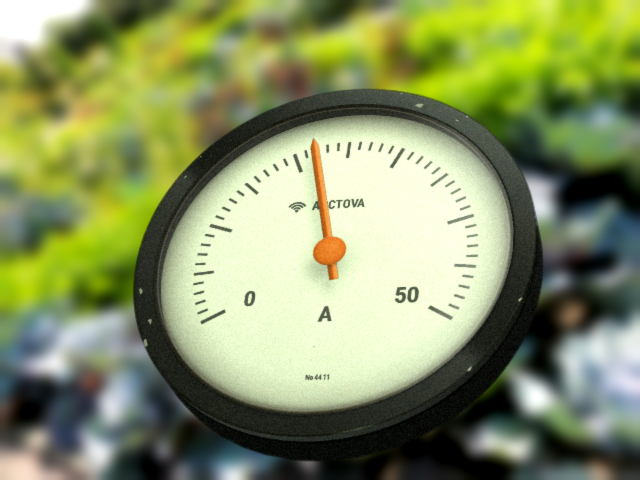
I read 22,A
